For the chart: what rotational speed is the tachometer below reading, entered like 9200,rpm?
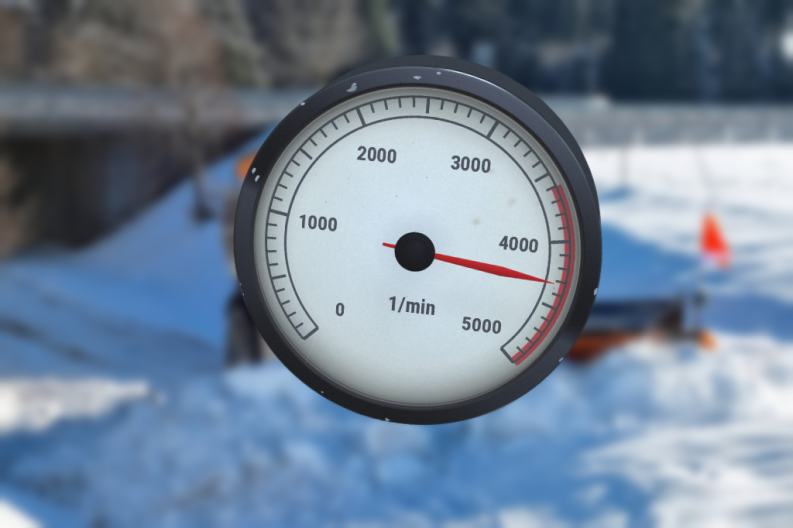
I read 4300,rpm
